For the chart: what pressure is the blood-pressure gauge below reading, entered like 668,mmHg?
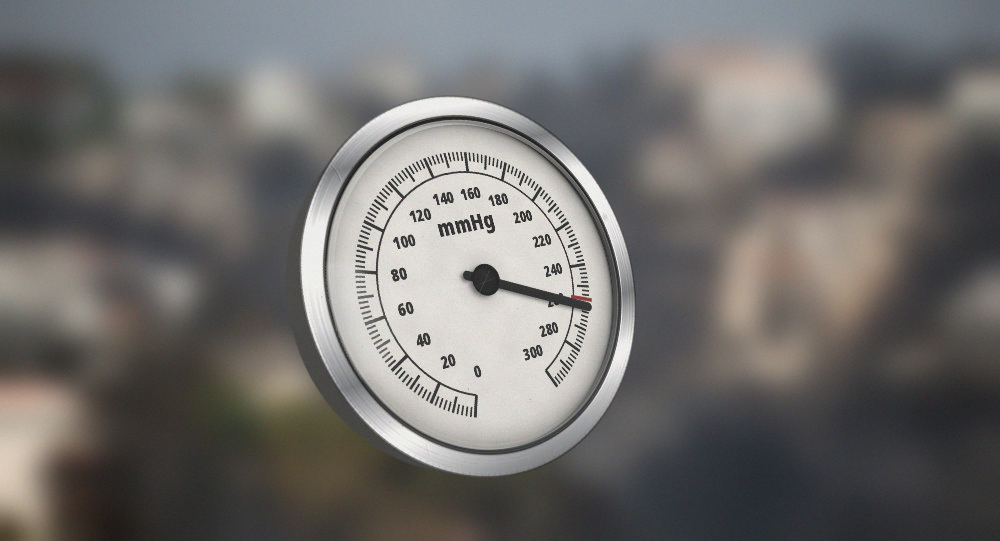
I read 260,mmHg
